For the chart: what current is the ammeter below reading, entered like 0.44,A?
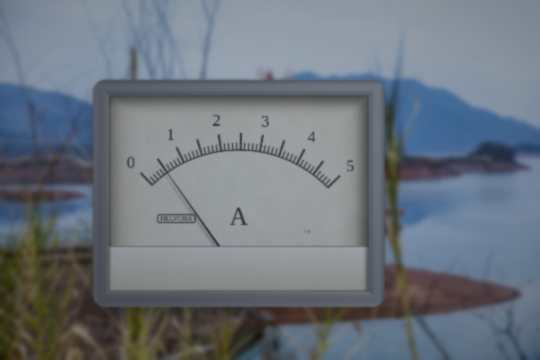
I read 0.5,A
